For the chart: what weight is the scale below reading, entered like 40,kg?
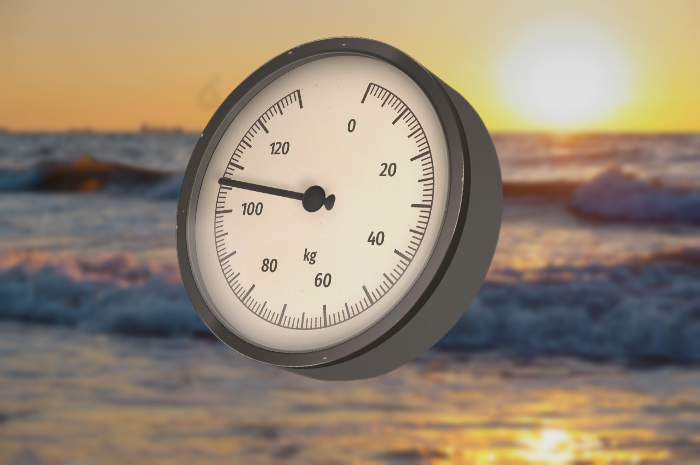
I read 106,kg
